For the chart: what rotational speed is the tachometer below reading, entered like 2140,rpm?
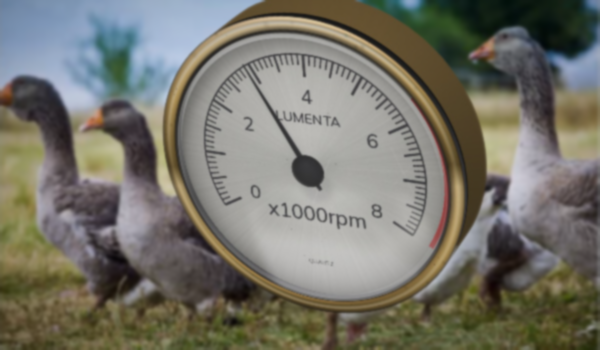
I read 3000,rpm
